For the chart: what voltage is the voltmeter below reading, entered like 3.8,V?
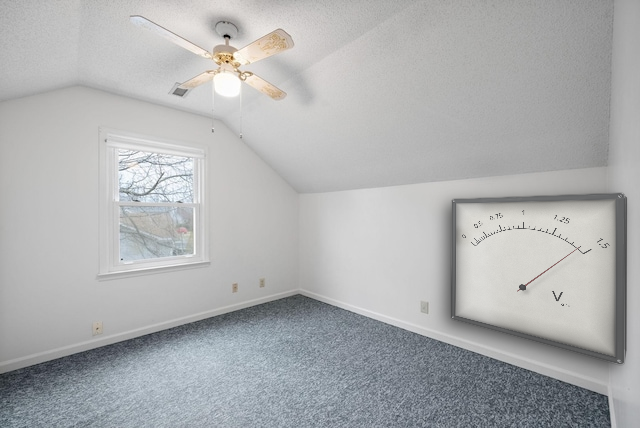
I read 1.45,V
